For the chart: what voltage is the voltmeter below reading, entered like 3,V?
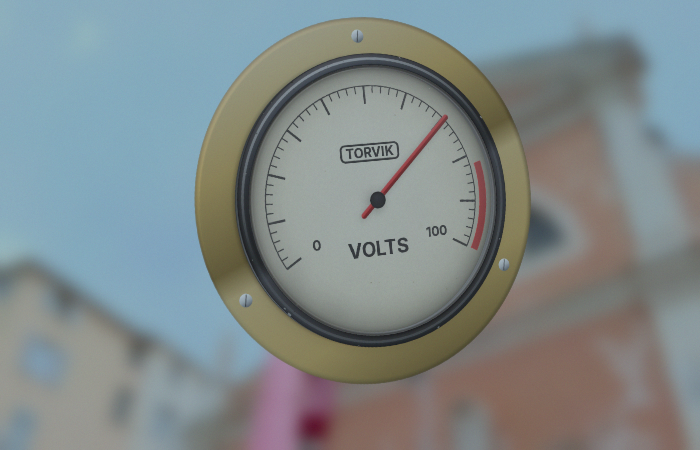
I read 70,V
